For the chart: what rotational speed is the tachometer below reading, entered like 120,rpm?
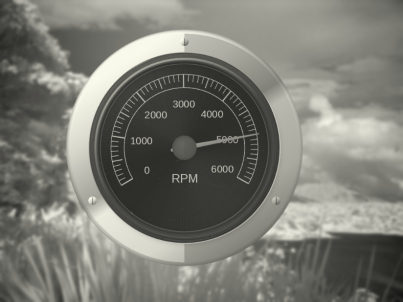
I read 5000,rpm
